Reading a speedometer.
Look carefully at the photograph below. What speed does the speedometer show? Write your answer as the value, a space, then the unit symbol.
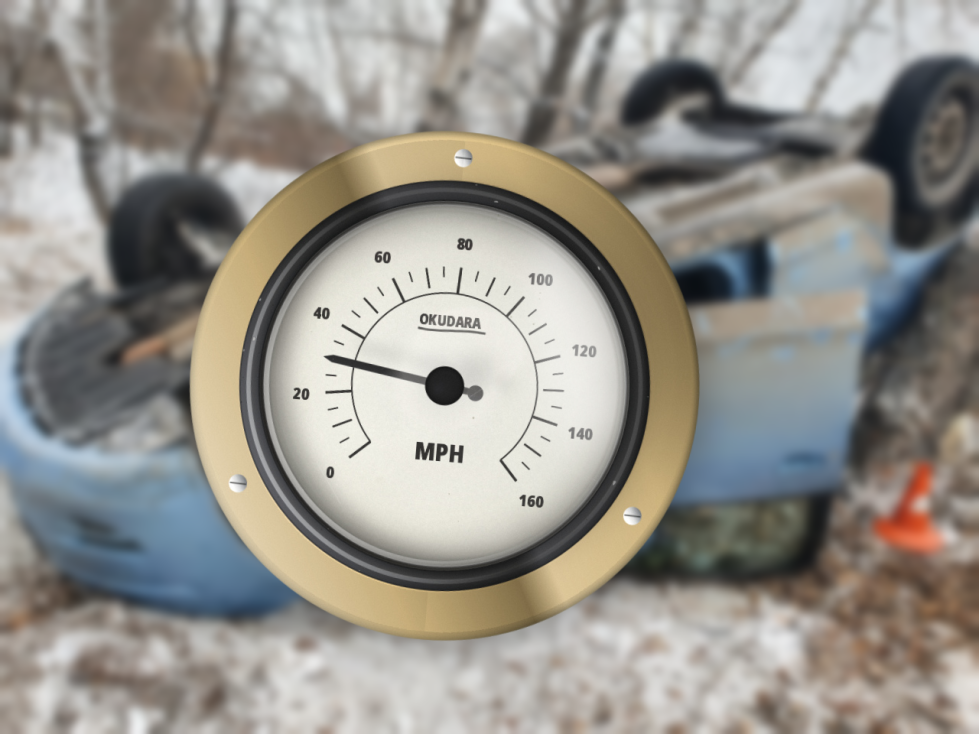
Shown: 30 mph
